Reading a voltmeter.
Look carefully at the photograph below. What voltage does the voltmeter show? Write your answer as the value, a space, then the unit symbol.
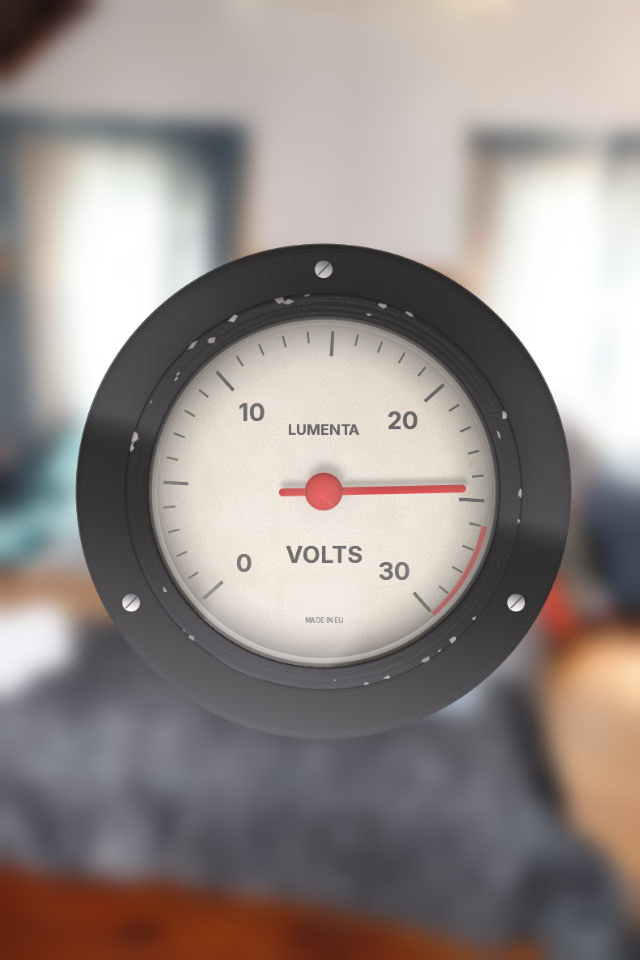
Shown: 24.5 V
